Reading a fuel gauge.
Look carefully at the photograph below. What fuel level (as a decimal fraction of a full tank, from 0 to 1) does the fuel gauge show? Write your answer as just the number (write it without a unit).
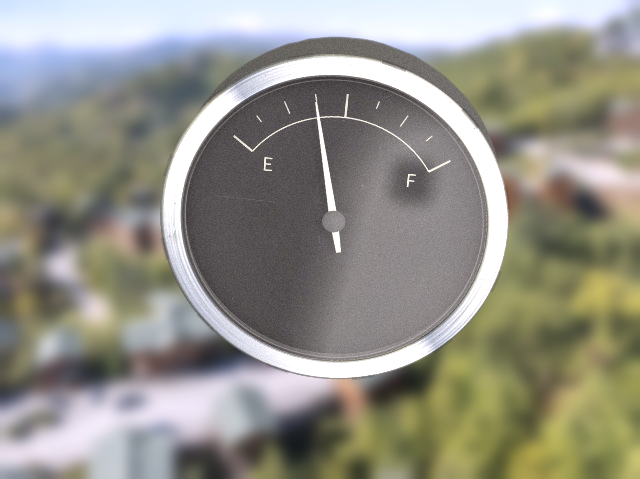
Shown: 0.375
